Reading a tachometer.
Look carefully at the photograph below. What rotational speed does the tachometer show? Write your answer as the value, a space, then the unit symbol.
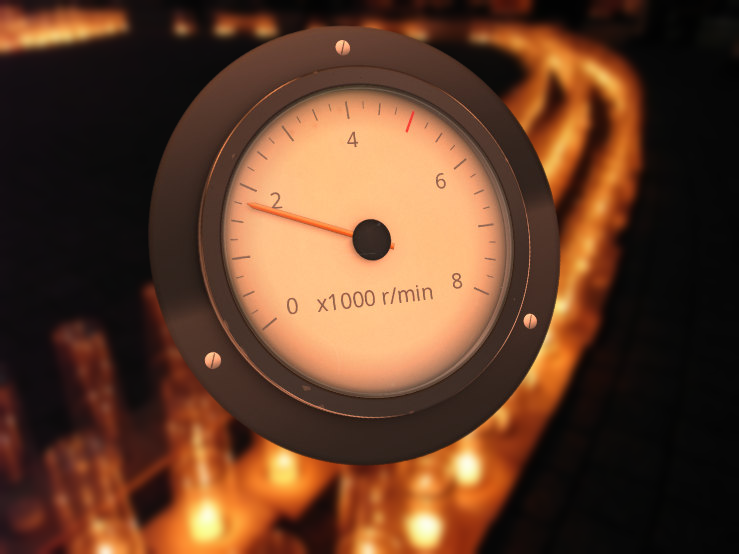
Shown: 1750 rpm
